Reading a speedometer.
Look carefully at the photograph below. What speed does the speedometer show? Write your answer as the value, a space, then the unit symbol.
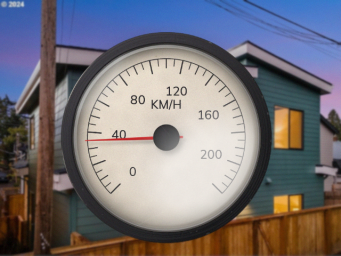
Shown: 35 km/h
